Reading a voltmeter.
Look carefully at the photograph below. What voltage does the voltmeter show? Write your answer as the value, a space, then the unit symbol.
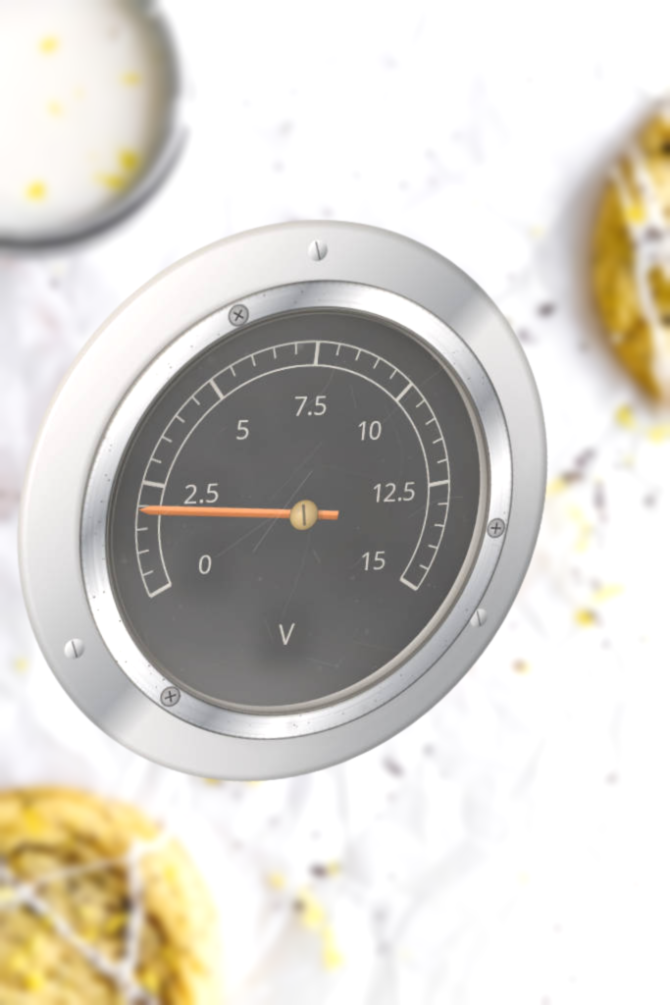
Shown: 2 V
